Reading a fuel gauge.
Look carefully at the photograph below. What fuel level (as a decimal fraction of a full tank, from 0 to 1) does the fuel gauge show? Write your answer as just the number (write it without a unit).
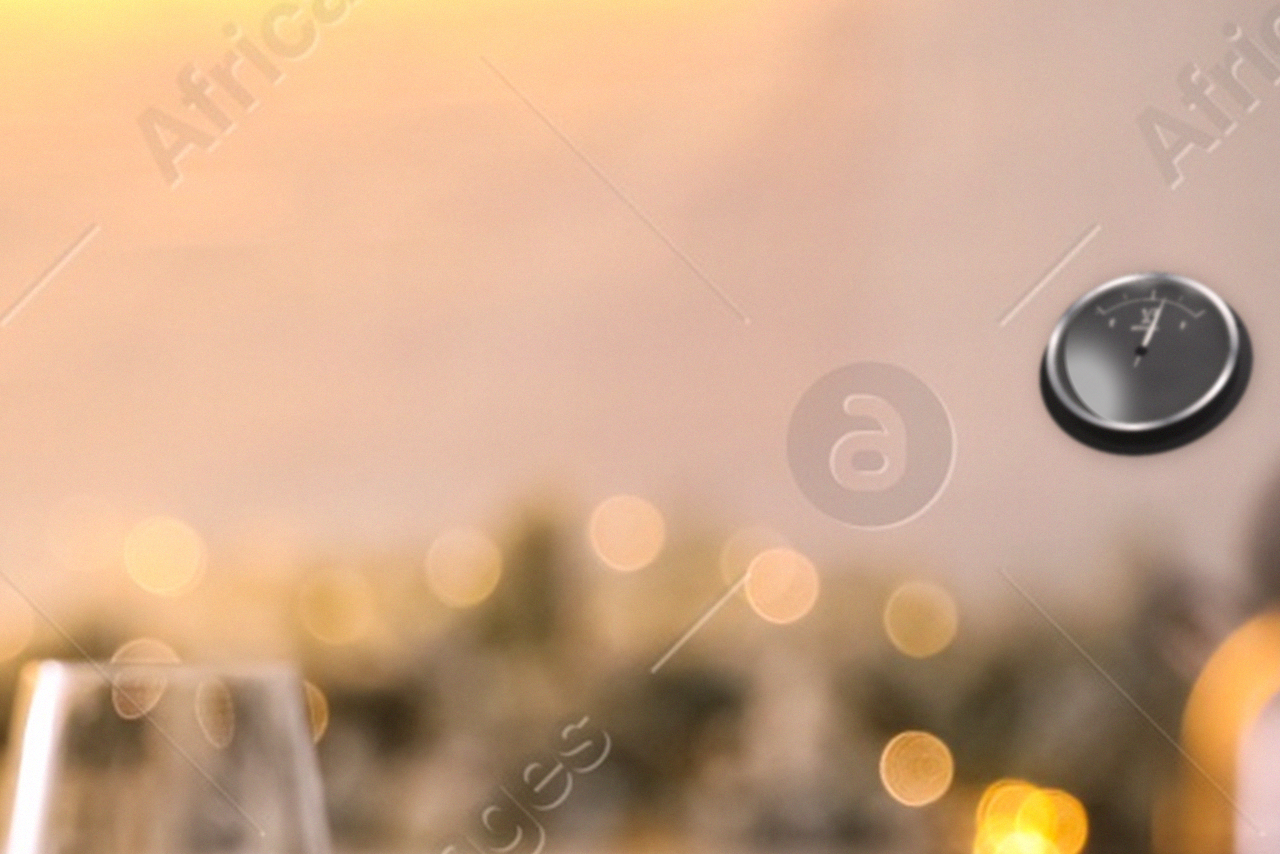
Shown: 0.625
